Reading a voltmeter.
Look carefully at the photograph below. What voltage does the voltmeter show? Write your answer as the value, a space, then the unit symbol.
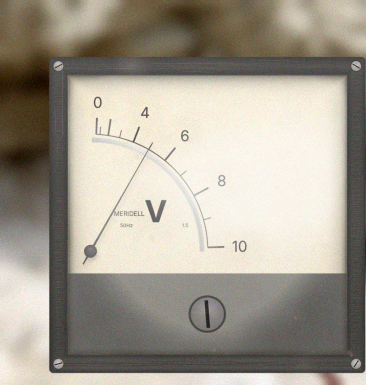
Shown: 5 V
